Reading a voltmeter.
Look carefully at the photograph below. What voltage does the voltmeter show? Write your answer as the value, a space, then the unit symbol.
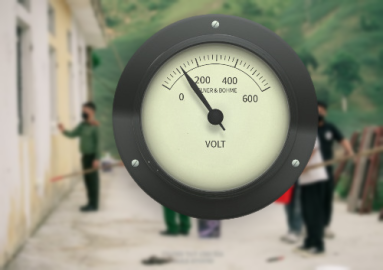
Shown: 120 V
